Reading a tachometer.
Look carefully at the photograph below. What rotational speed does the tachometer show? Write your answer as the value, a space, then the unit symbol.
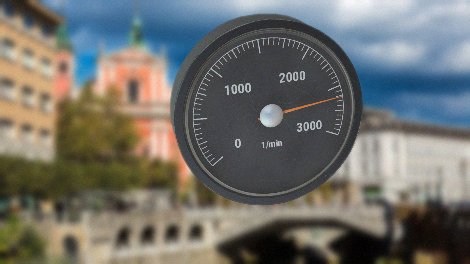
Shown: 2600 rpm
